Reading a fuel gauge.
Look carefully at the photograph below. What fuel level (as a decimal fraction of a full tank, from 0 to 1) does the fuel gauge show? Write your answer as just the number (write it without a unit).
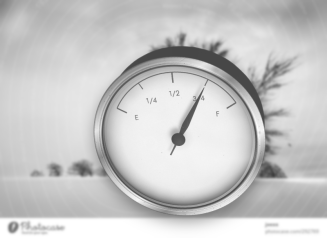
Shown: 0.75
